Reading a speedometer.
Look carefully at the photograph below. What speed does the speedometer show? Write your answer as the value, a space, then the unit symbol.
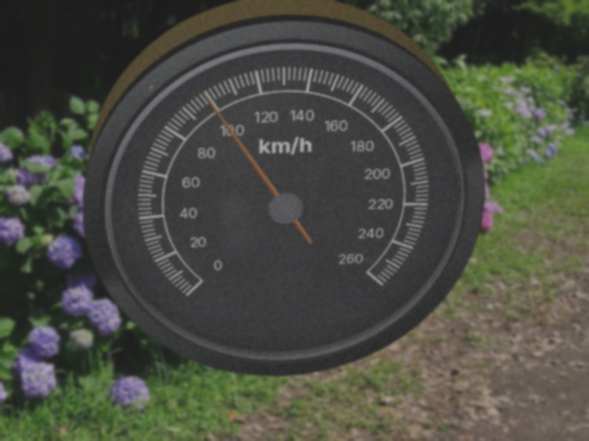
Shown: 100 km/h
